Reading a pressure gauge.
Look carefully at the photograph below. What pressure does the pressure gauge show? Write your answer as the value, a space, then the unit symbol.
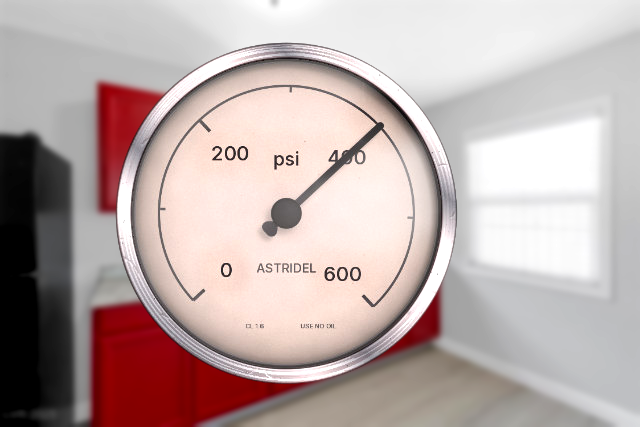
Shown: 400 psi
